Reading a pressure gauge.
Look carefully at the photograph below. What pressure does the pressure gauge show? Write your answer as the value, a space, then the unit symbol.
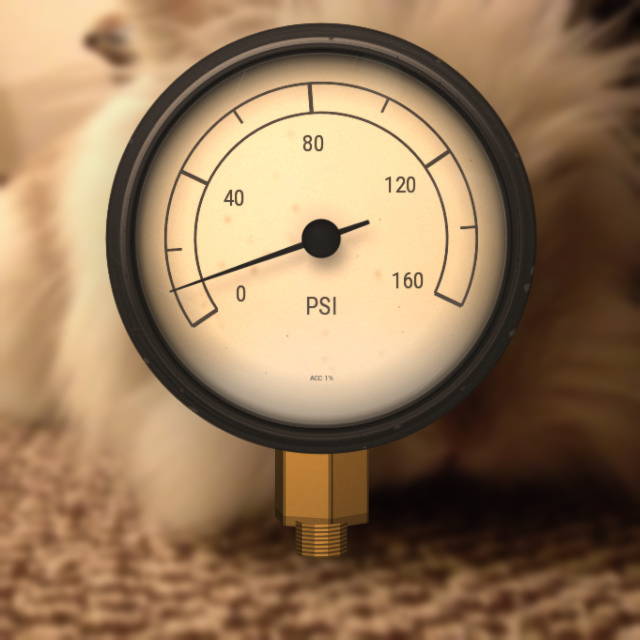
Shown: 10 psi
